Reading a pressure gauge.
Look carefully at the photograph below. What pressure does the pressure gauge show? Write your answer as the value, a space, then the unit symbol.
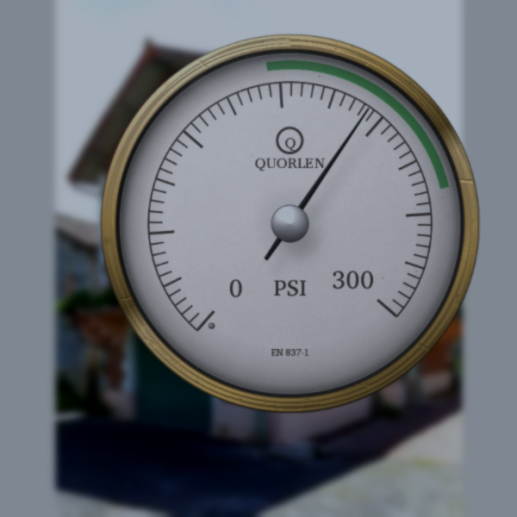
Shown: 192.5 psi
